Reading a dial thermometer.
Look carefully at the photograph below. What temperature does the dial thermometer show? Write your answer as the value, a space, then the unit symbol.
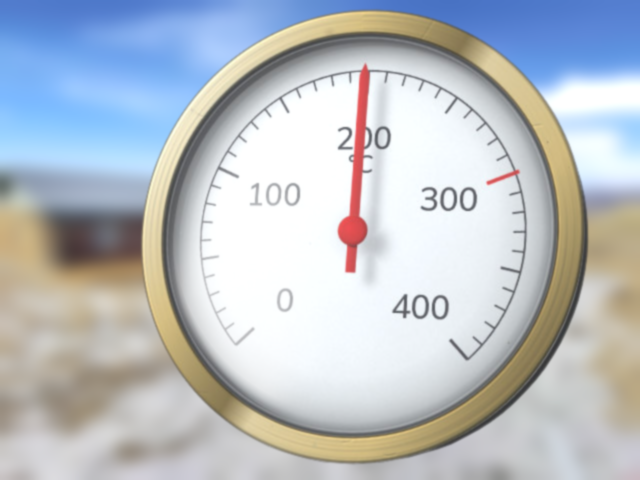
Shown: 200 °C
